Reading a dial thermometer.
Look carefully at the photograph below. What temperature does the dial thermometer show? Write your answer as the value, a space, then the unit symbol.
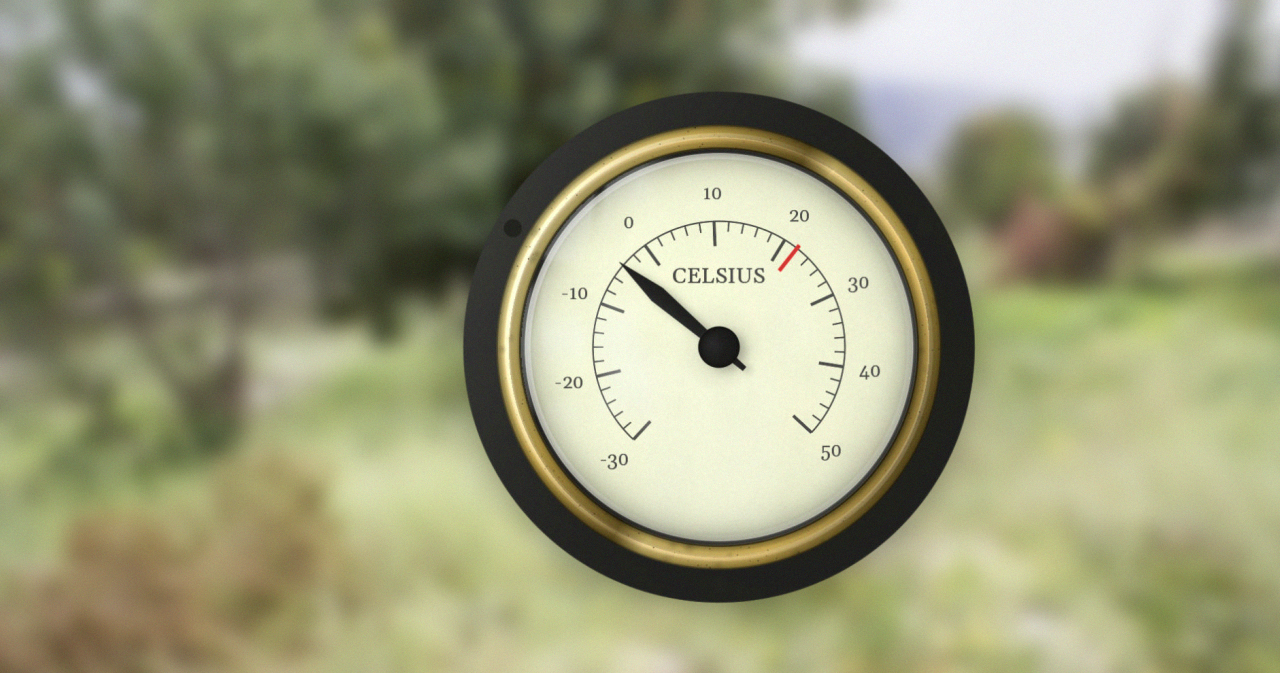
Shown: -4 °C
